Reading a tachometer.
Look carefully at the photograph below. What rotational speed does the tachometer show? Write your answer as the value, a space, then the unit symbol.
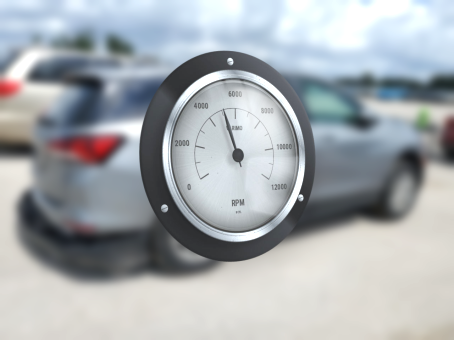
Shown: 5000 rpm
